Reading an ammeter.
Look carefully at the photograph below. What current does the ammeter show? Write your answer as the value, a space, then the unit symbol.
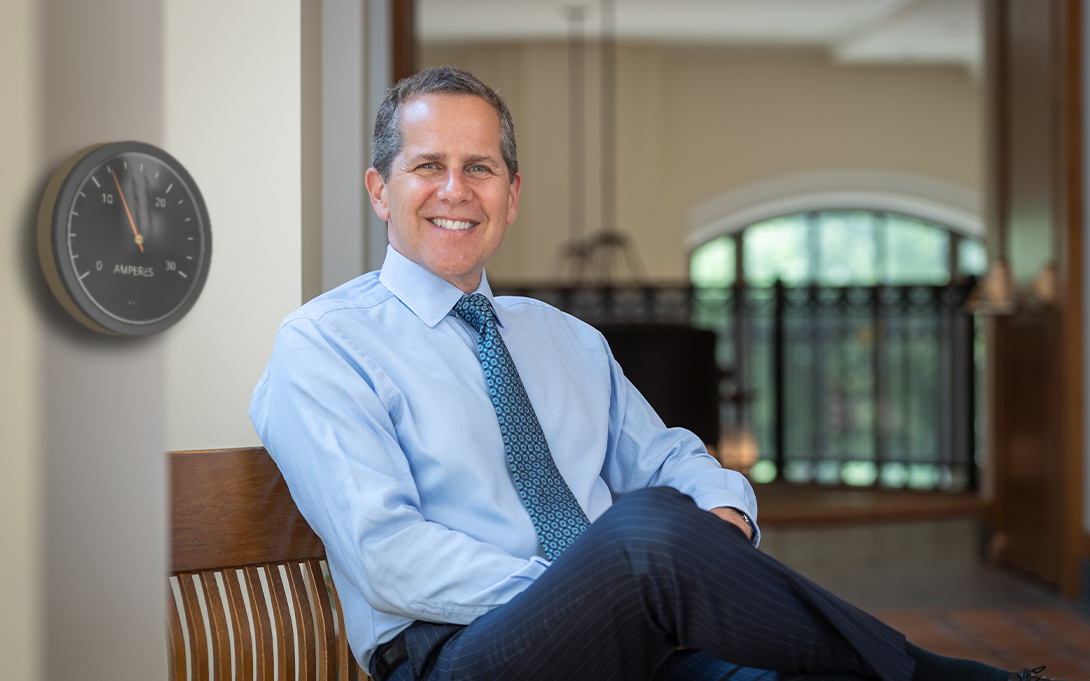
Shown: 12 A
